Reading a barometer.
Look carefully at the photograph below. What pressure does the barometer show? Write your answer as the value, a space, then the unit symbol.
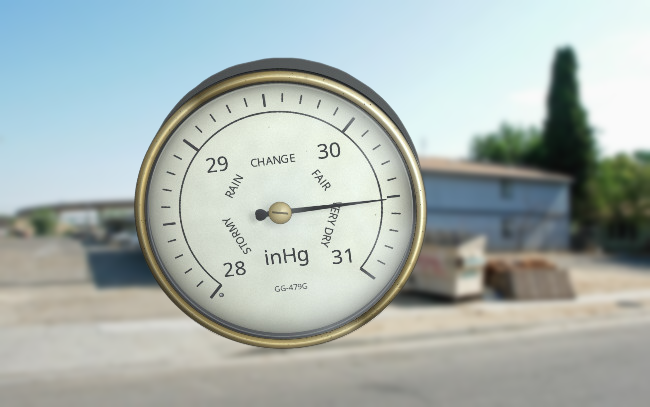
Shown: 30.5 inHg
